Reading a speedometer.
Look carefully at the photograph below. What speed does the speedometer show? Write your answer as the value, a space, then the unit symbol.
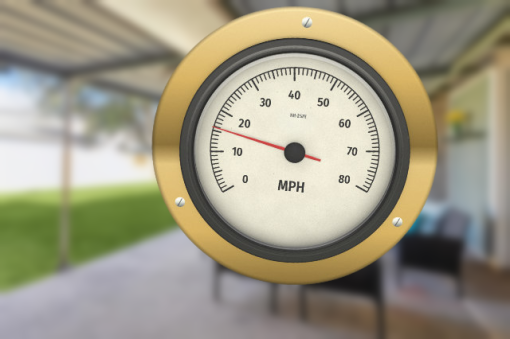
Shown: 16 mph
